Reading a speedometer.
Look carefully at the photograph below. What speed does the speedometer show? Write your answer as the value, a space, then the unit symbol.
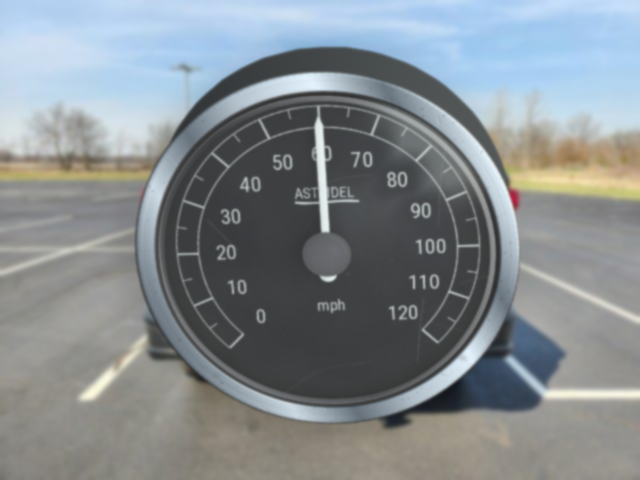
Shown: 60 mph
